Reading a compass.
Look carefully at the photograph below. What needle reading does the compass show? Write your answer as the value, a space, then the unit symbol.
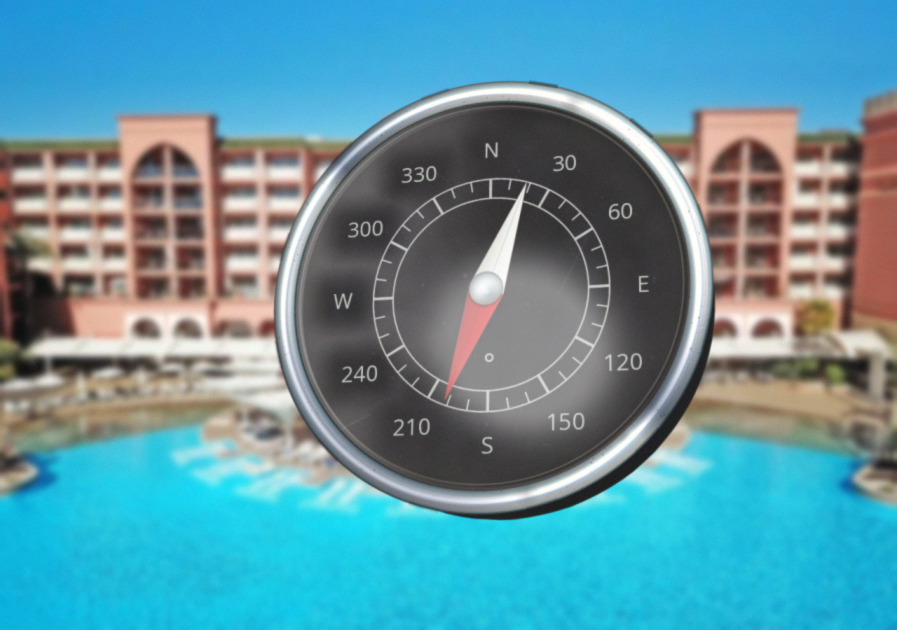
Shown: 200 °
